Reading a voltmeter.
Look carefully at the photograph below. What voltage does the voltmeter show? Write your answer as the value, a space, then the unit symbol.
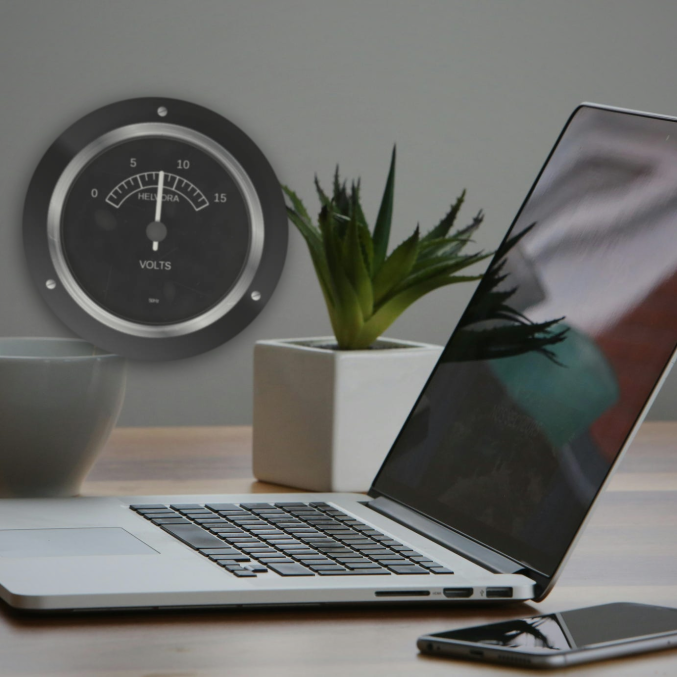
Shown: 8 V
